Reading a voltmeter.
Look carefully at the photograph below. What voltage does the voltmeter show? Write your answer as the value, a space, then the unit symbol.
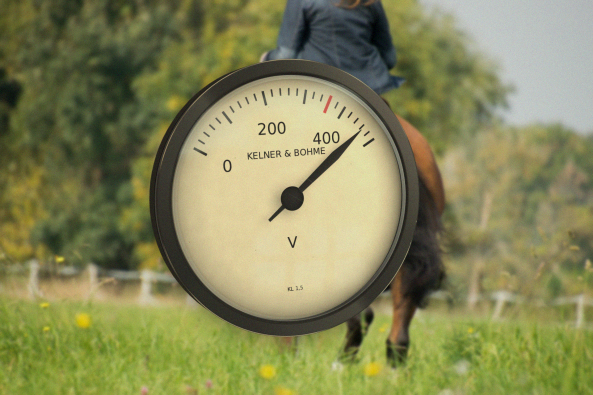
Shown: 460 V
